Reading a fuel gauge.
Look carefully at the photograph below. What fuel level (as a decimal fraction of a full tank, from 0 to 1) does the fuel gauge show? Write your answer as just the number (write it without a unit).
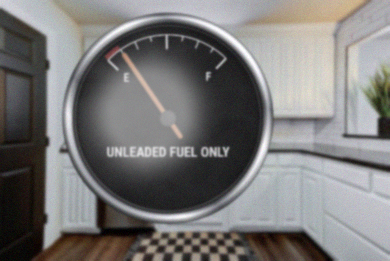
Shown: 0.125
